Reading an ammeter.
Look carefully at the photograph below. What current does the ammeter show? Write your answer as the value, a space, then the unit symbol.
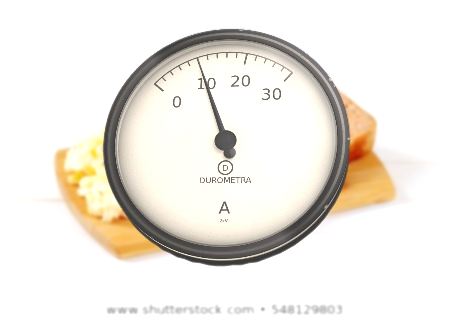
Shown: 10 A
